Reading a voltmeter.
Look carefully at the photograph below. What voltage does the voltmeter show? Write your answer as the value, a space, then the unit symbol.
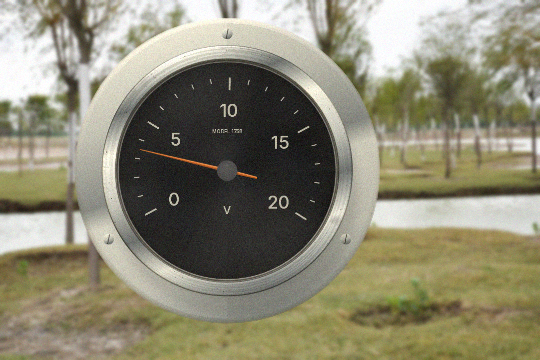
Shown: 3.5 V
